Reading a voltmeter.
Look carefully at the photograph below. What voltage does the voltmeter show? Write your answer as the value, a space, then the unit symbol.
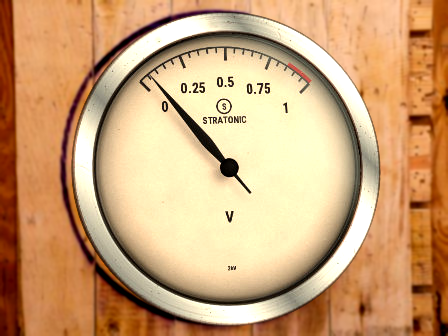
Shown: 0.05 V
